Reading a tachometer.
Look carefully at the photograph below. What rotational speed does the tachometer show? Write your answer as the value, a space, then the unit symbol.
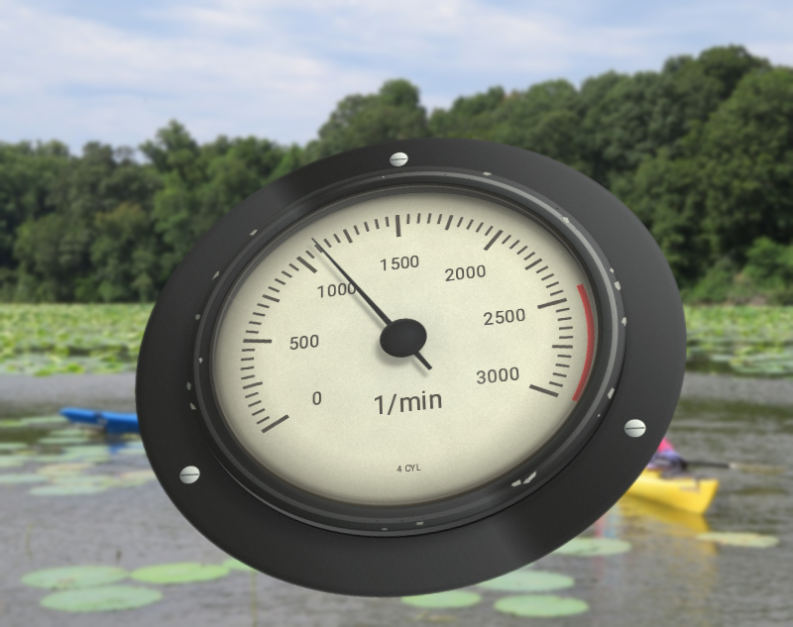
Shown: 1100 rpm
